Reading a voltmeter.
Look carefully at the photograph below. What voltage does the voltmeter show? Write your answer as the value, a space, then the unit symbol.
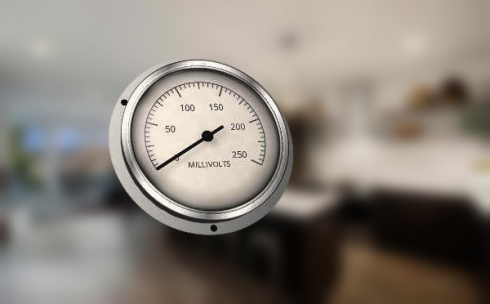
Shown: 0 mV
